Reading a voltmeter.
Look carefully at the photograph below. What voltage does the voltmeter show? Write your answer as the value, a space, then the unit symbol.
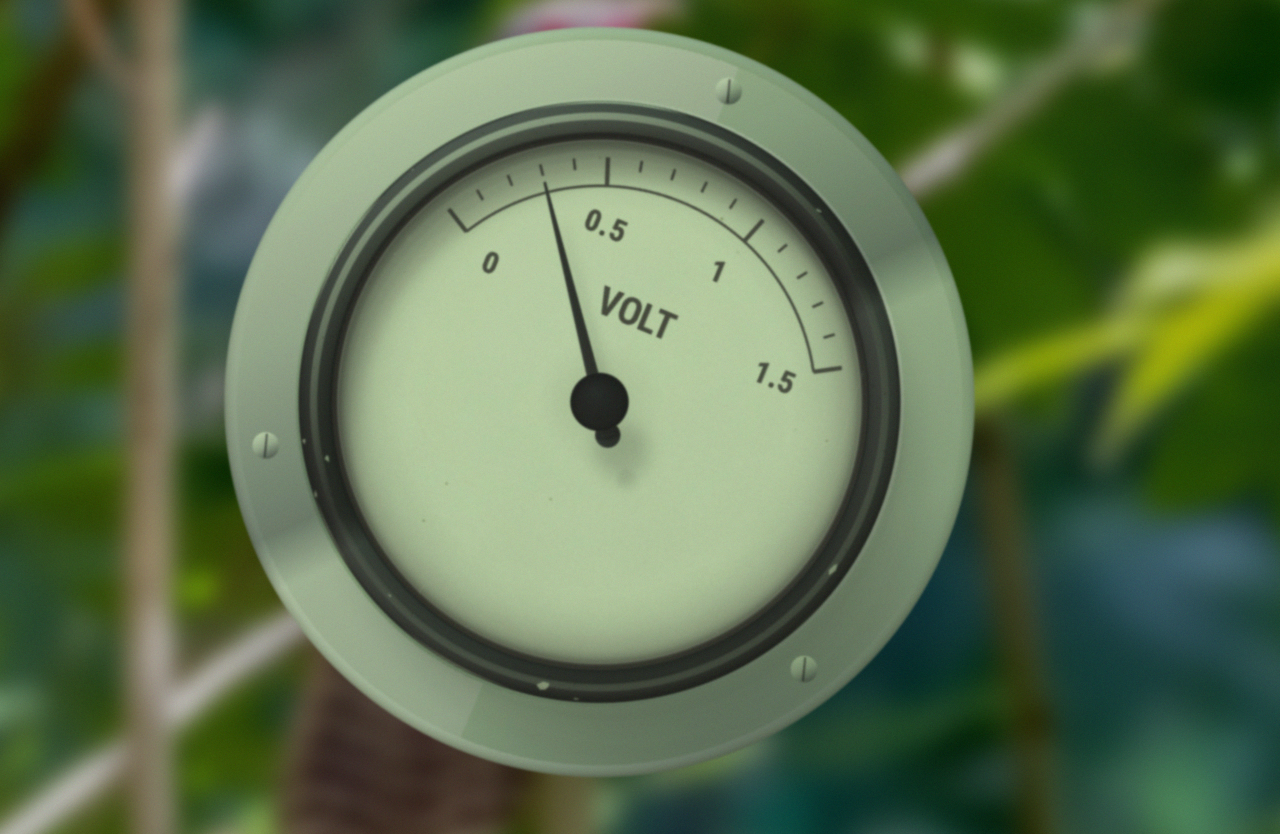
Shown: 0.3 V
